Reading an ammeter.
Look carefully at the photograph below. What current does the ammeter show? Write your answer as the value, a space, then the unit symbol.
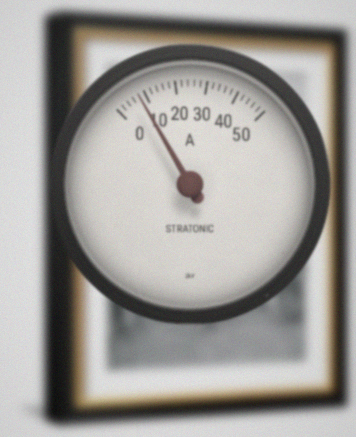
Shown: 8 A
